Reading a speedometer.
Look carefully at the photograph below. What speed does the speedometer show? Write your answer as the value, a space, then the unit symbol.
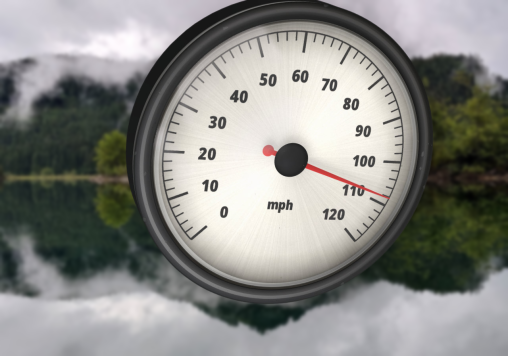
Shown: 108 mph
